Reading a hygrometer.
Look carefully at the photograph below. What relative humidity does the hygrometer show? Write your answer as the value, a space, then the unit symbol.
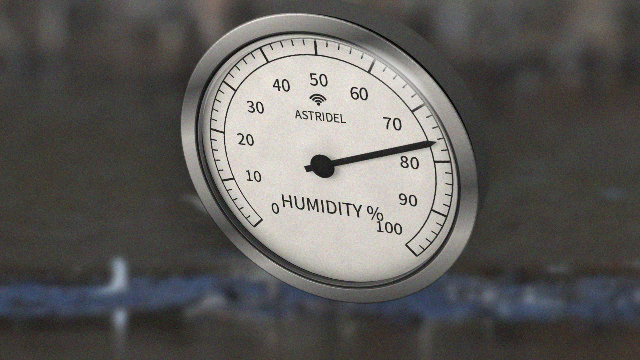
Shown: 76 %
